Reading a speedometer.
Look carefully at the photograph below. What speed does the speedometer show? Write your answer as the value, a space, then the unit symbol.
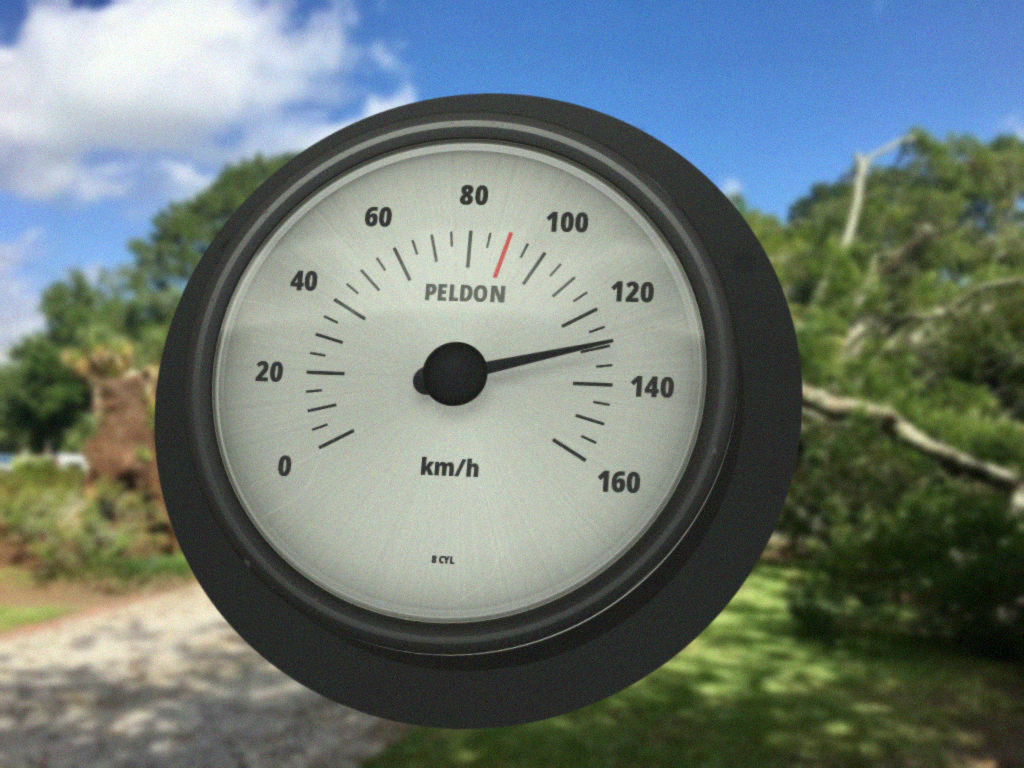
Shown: 130 km/h
